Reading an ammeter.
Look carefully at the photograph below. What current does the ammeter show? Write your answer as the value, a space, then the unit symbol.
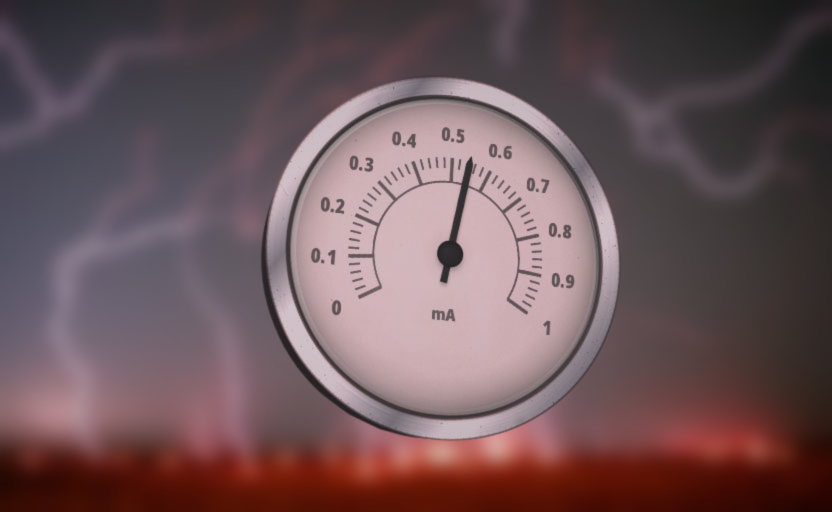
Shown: 0.54 mA
